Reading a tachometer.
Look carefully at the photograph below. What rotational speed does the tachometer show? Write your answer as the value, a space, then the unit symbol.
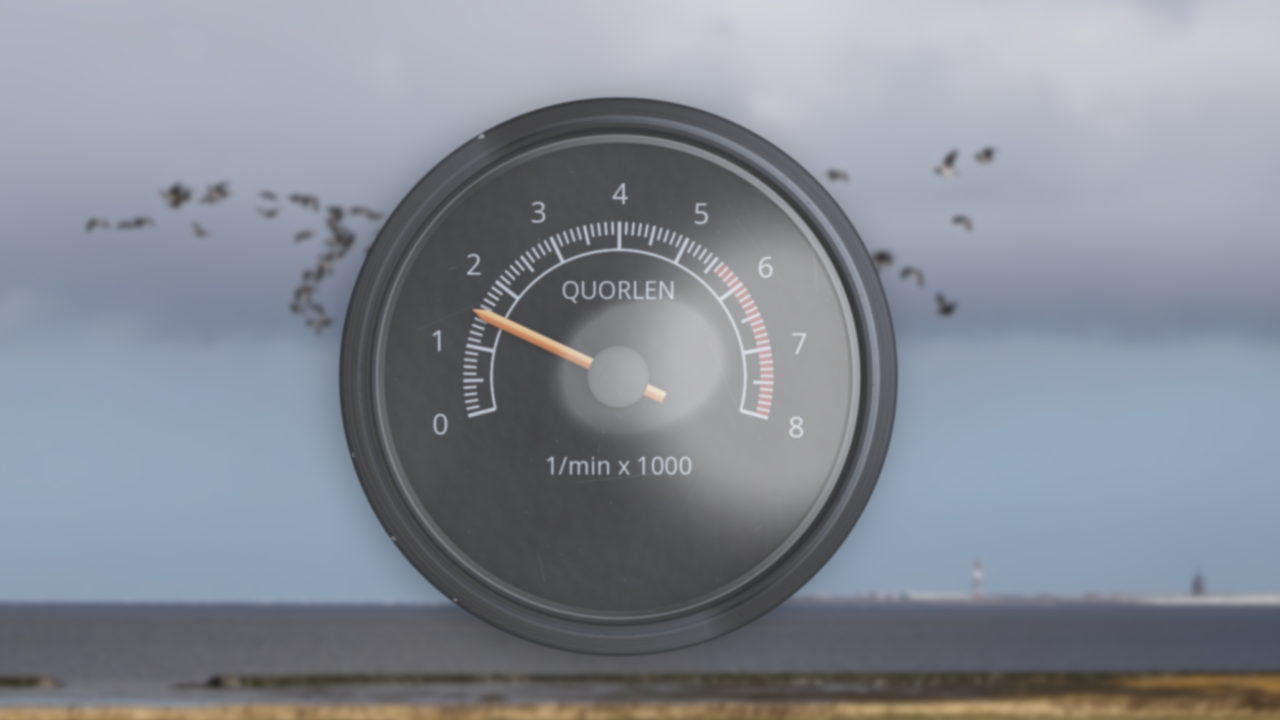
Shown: 1500 rpm
